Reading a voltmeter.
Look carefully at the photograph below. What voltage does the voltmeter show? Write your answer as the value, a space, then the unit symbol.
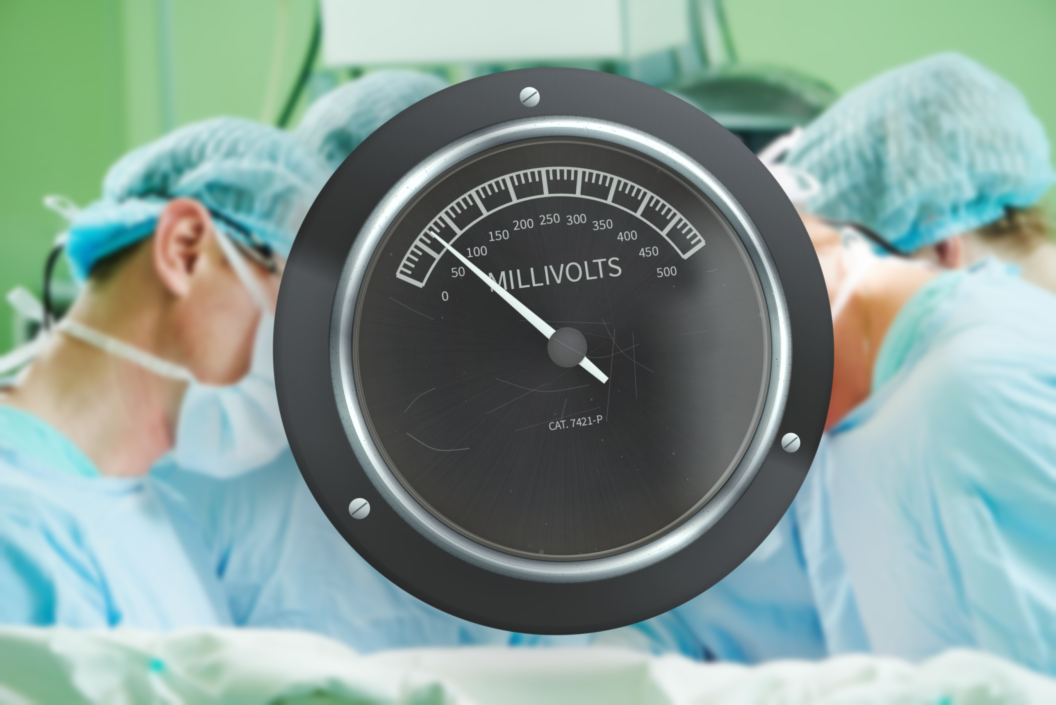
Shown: 70 mV
